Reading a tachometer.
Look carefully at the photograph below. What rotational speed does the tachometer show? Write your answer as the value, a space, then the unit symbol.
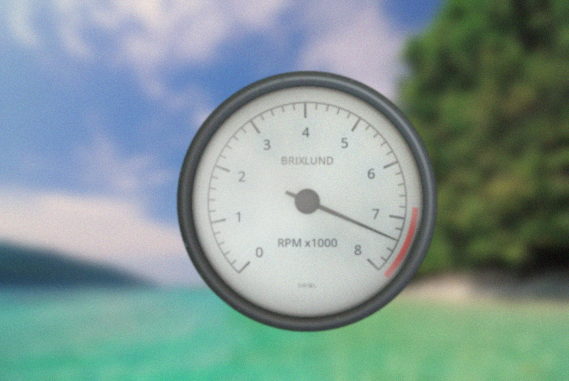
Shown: 7400 rpm
